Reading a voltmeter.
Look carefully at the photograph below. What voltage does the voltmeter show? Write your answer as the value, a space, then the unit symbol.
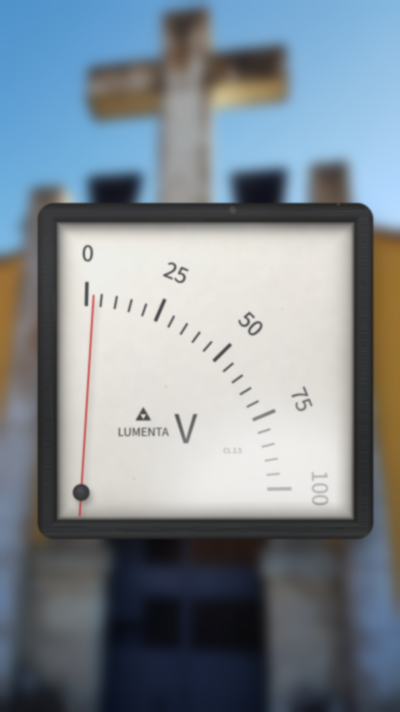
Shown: 2.5 V
